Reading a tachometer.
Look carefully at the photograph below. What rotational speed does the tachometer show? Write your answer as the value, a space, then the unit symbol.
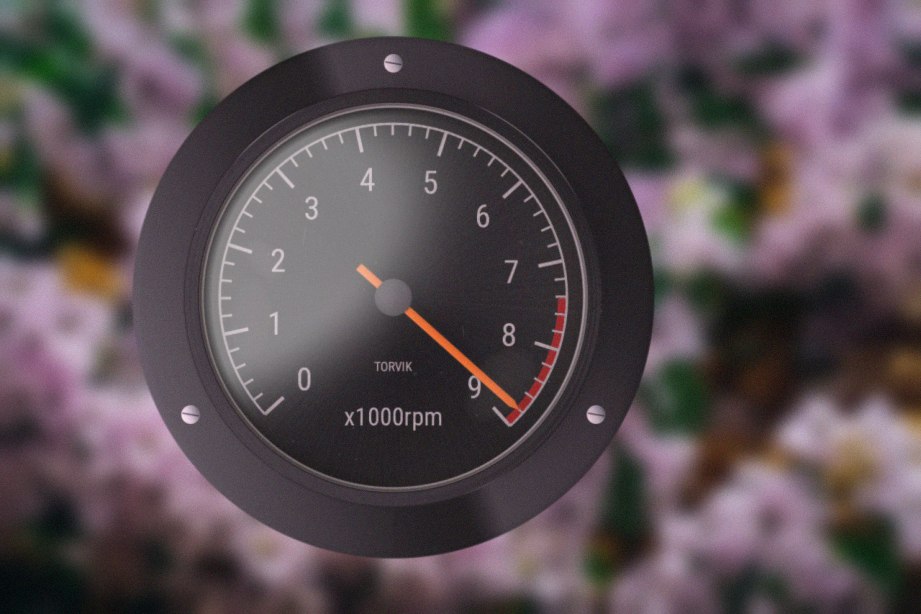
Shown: 8800 rpm
